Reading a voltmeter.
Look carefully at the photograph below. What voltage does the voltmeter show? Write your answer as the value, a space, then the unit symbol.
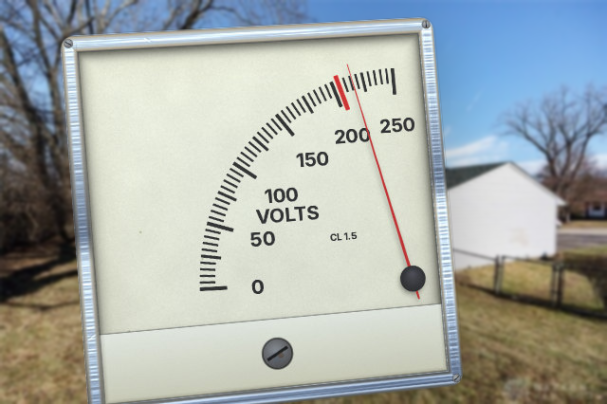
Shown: 215 V
